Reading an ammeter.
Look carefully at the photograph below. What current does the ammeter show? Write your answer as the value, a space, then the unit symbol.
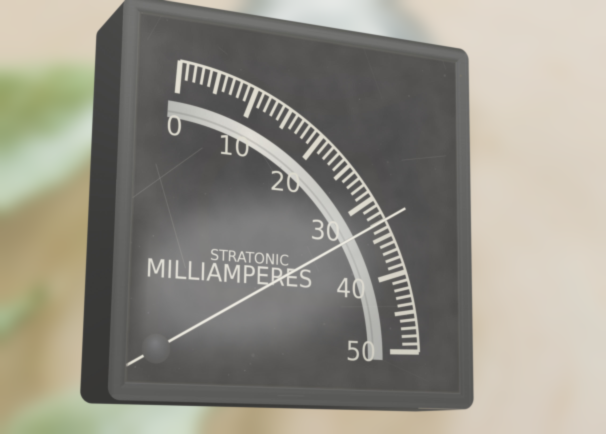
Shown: 33 mA
